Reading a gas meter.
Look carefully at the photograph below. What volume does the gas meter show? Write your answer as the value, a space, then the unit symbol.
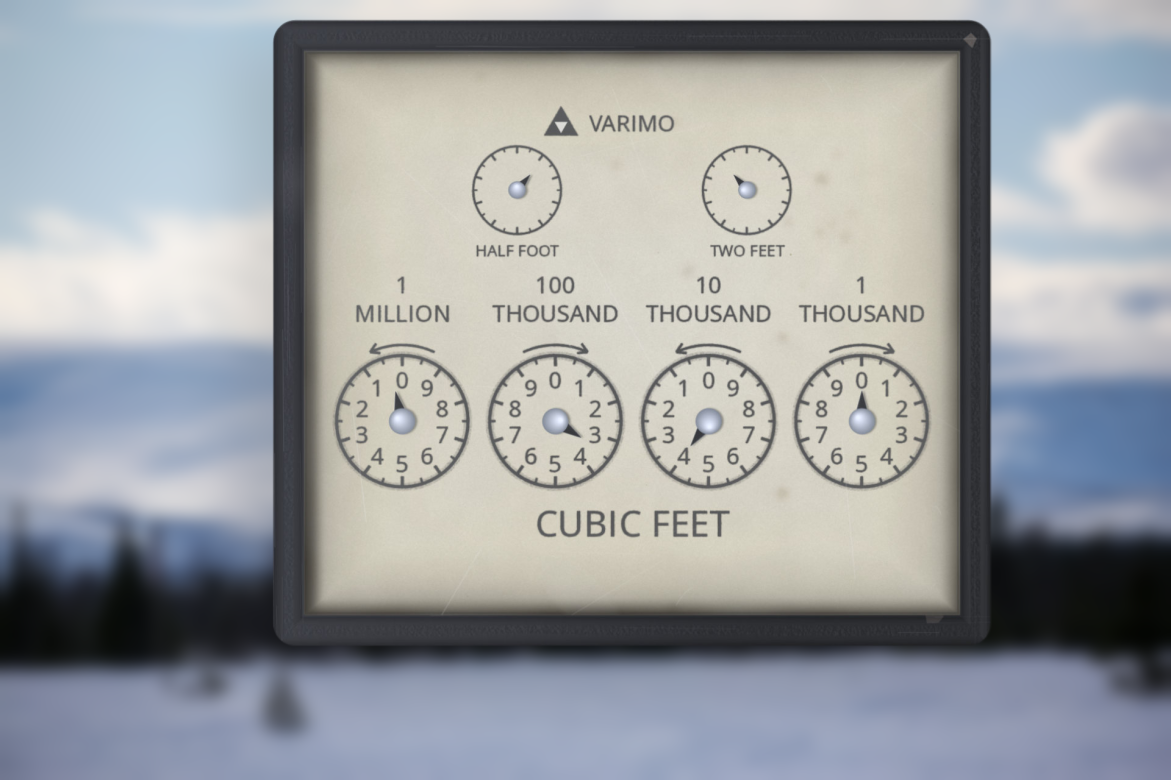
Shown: 34000 ft³
